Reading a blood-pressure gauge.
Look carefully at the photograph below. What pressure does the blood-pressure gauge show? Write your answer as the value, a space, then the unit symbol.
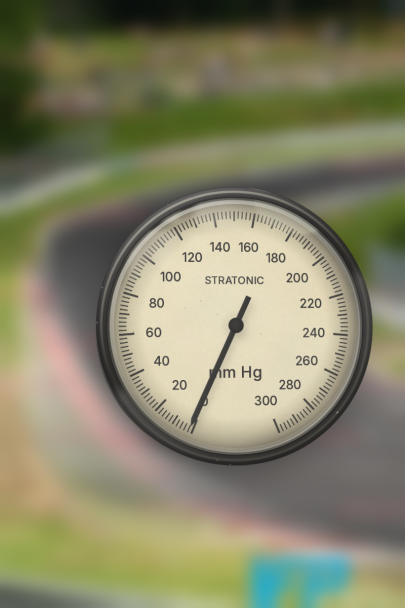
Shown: 2 mmHg
